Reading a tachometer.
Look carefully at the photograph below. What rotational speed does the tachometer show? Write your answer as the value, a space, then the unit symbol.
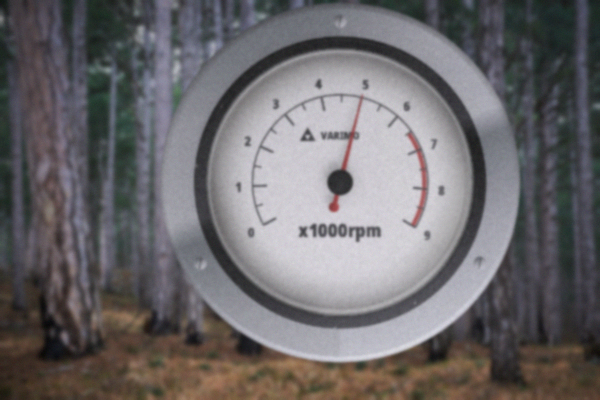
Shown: 5000 rpm
